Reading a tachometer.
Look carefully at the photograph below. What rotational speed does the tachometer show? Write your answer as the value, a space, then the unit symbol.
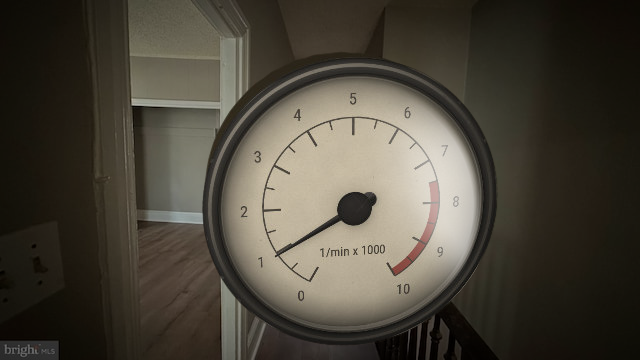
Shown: 1000 rpm
